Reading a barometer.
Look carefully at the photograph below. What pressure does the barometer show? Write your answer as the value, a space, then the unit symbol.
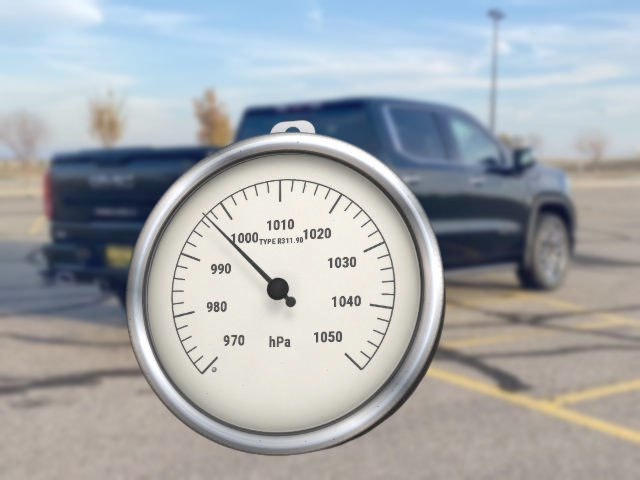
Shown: 997 hPa
